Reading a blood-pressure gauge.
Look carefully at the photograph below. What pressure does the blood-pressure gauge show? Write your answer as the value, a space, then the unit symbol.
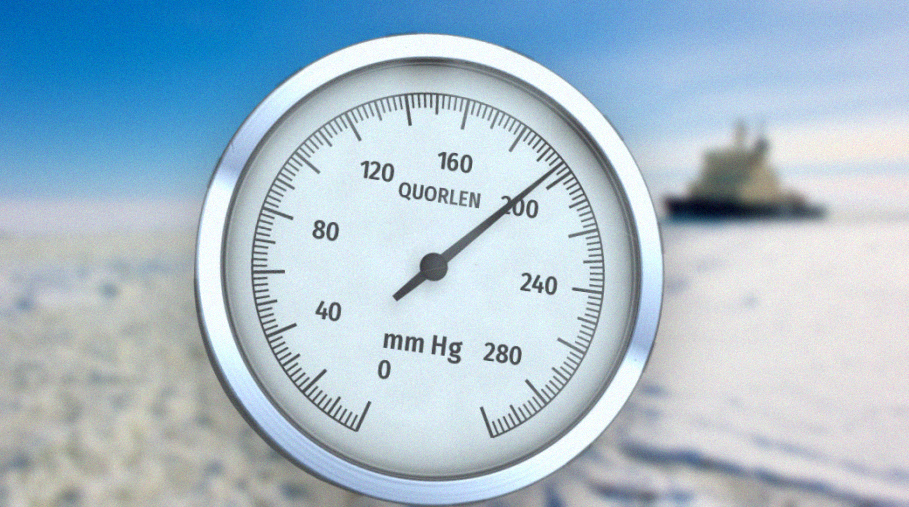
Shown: 196 mmHg
